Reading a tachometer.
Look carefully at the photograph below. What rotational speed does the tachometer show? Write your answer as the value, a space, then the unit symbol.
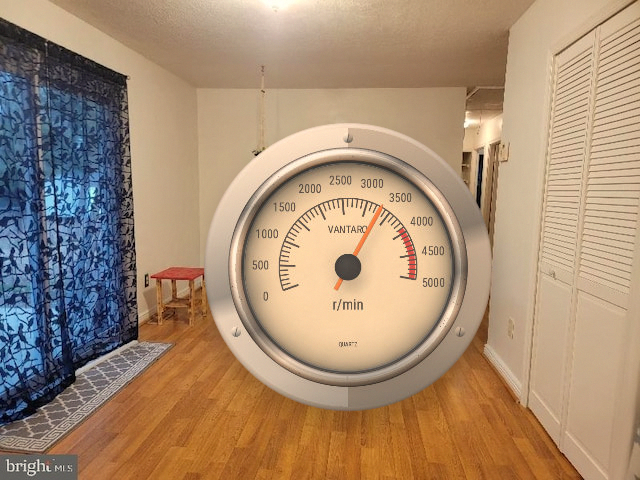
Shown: 3300 rpm
